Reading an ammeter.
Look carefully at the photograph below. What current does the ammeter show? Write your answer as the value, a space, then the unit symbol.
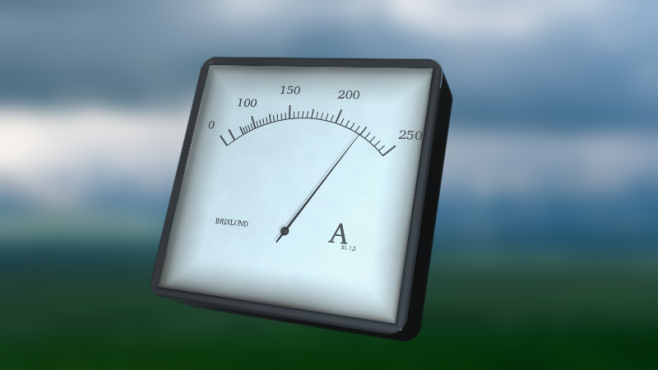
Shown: 225 A
